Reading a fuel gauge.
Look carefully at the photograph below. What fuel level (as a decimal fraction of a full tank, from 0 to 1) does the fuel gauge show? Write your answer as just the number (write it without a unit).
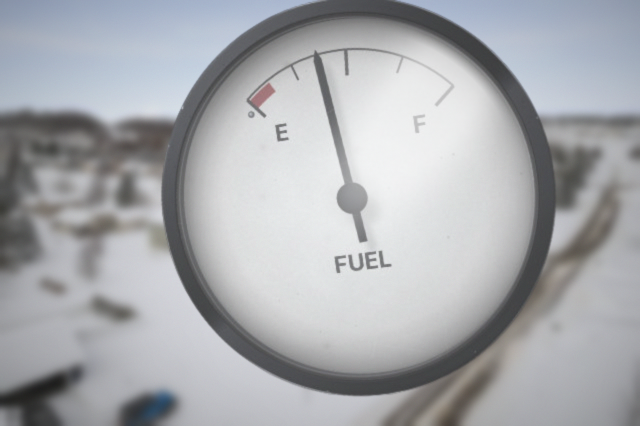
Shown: 0.375
